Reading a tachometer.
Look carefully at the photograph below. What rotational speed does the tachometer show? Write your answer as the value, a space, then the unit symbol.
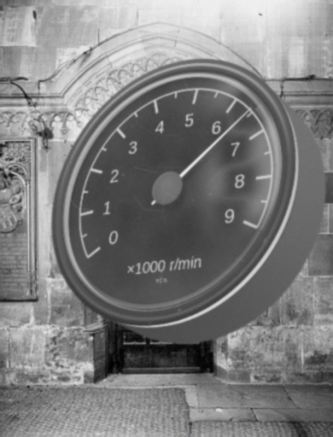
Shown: 6500 rpm
